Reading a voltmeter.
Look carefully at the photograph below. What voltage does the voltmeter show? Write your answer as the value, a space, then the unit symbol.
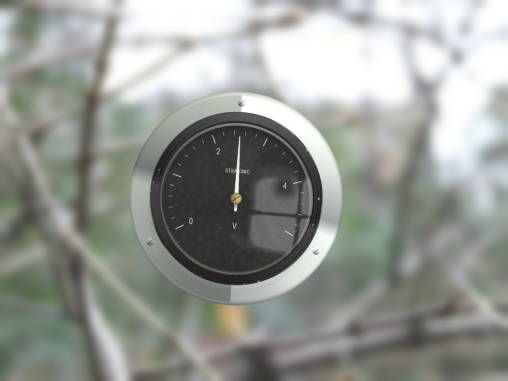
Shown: 2.5 V
